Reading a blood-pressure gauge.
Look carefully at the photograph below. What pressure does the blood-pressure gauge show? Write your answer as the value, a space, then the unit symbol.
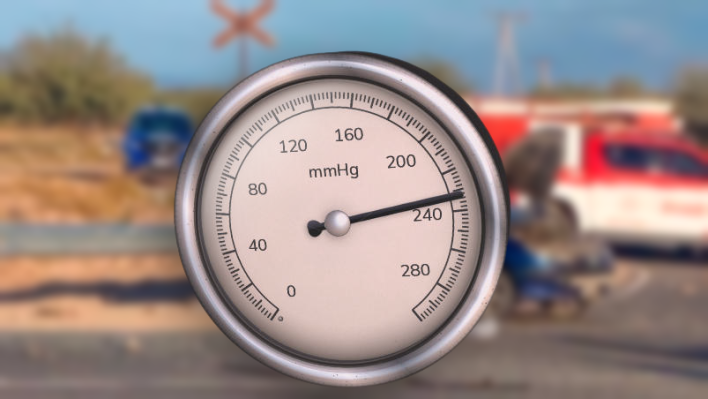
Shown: 232 mmHg
